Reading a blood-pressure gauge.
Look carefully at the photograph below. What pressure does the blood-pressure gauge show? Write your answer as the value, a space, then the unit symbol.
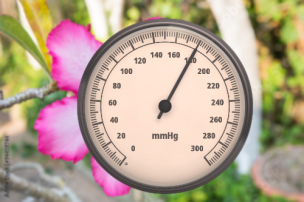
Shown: 180 mmHg
